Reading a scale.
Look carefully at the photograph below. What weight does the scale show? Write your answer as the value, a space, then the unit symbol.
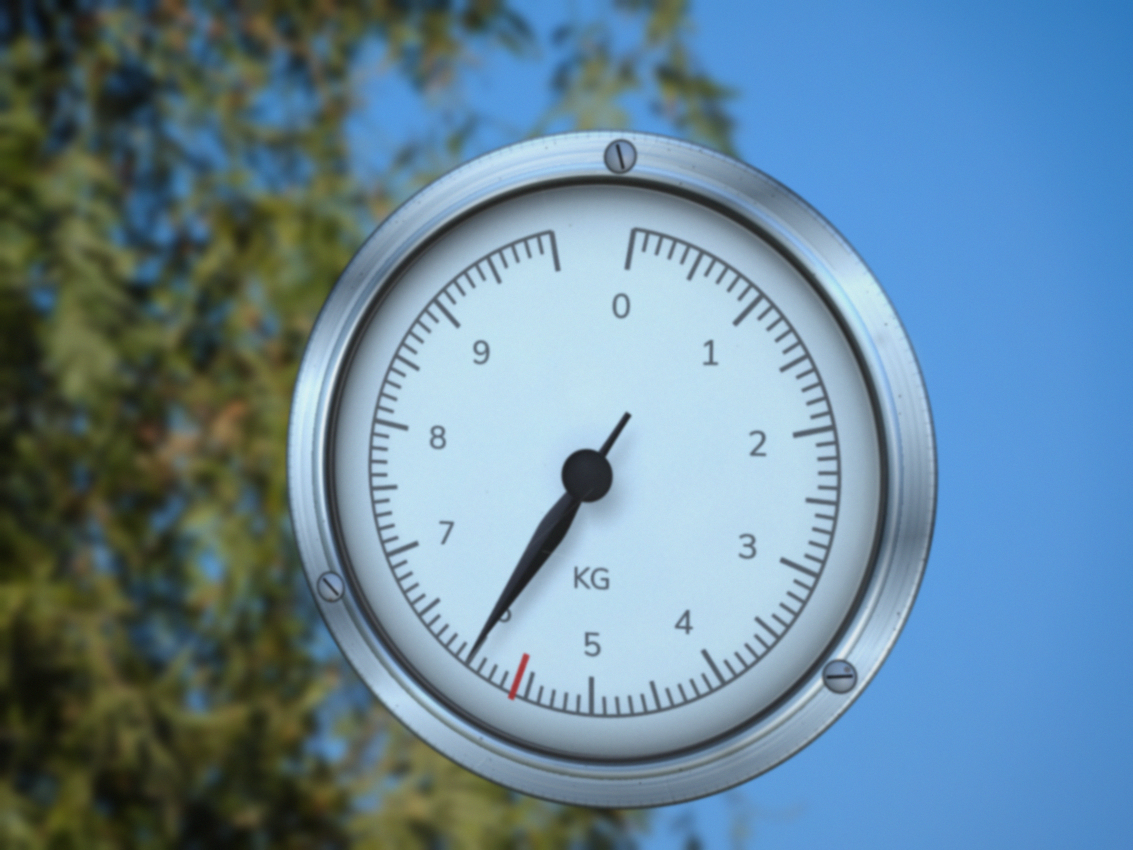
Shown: 6 kg
